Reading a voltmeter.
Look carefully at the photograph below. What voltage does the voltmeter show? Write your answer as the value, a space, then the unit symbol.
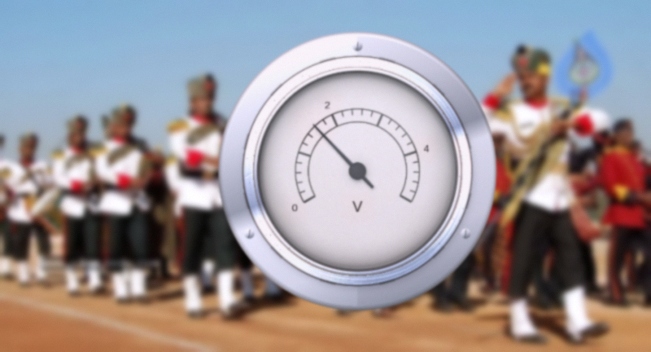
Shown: 1.6 V
